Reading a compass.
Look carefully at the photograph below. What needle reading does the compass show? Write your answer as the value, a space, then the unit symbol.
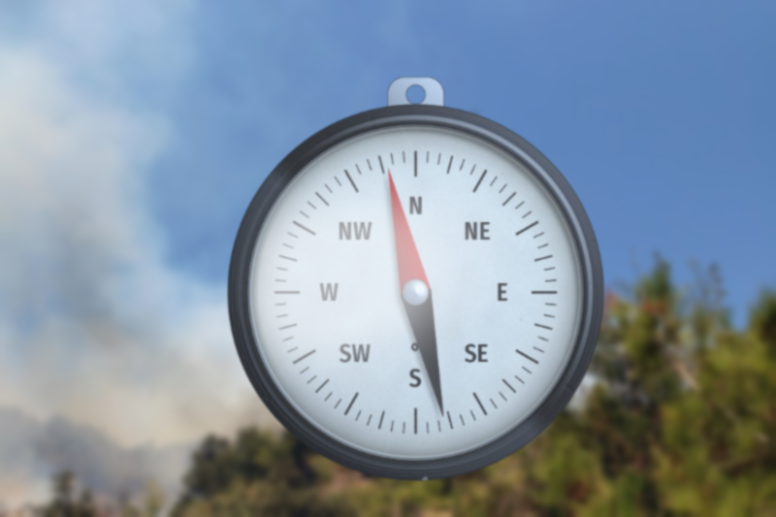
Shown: 347.5 °
